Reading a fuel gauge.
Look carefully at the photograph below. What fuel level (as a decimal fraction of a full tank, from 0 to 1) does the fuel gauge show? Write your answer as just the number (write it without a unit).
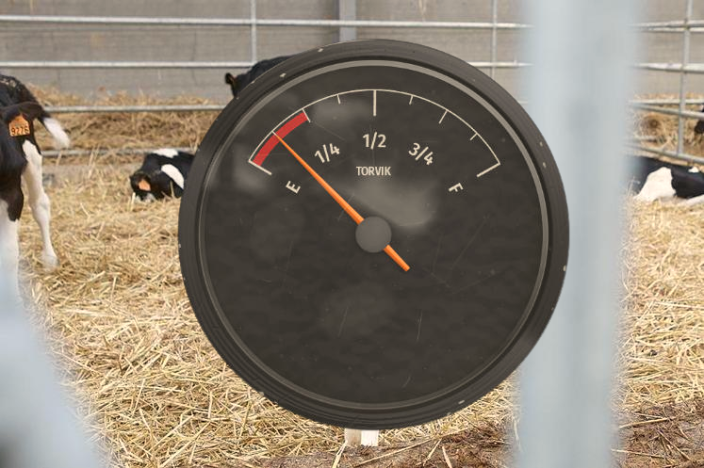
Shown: 0.125
